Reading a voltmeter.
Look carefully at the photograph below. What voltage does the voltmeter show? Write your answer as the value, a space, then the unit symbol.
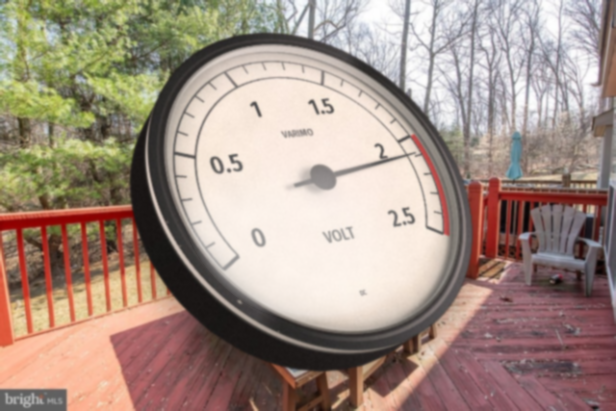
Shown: 2.1 V
